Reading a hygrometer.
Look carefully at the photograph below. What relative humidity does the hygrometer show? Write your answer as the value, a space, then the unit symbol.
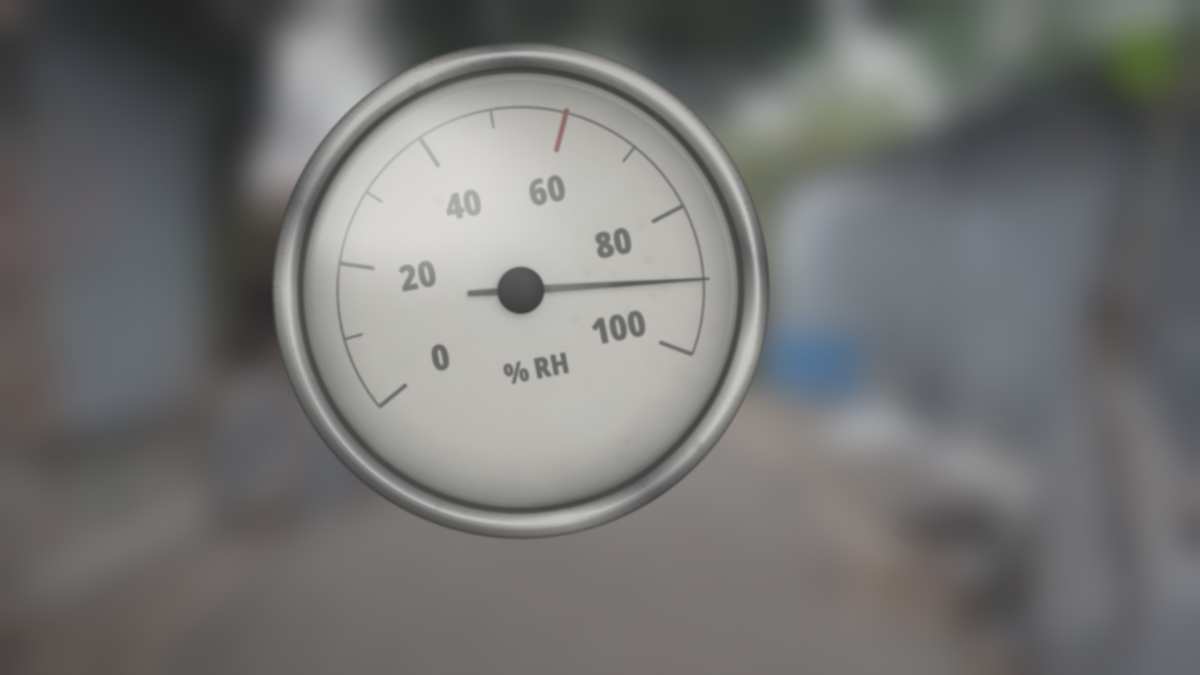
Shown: 90 %
